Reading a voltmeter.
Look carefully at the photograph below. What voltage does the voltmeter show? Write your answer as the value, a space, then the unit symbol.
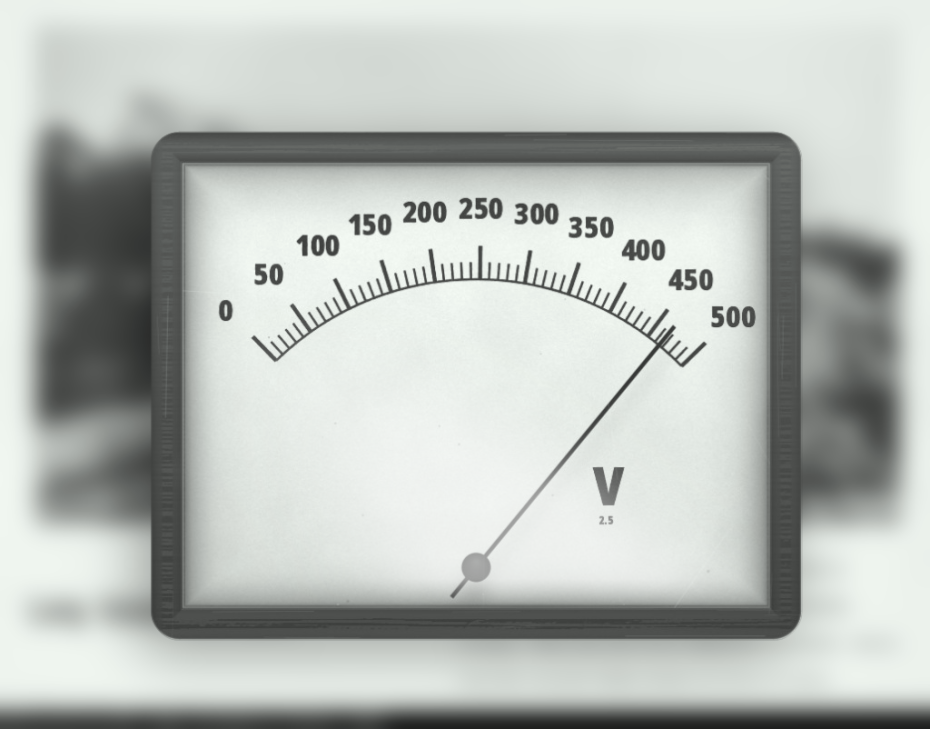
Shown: 465 V
